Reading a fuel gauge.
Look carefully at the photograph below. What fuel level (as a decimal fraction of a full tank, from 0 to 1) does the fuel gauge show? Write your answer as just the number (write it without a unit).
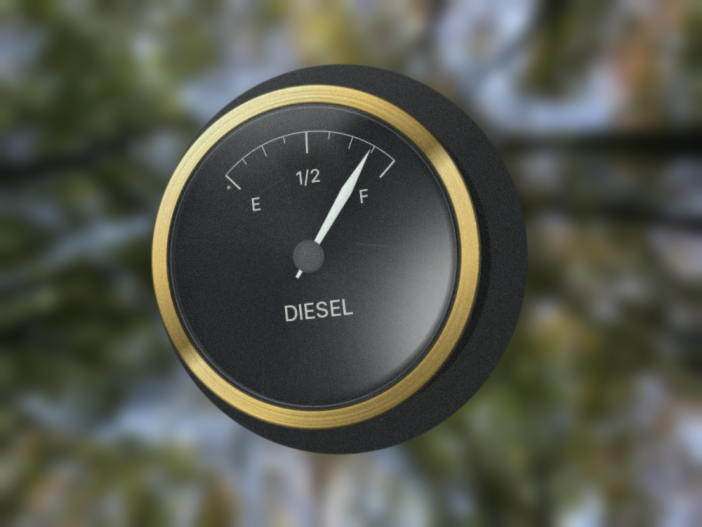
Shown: 0.875
